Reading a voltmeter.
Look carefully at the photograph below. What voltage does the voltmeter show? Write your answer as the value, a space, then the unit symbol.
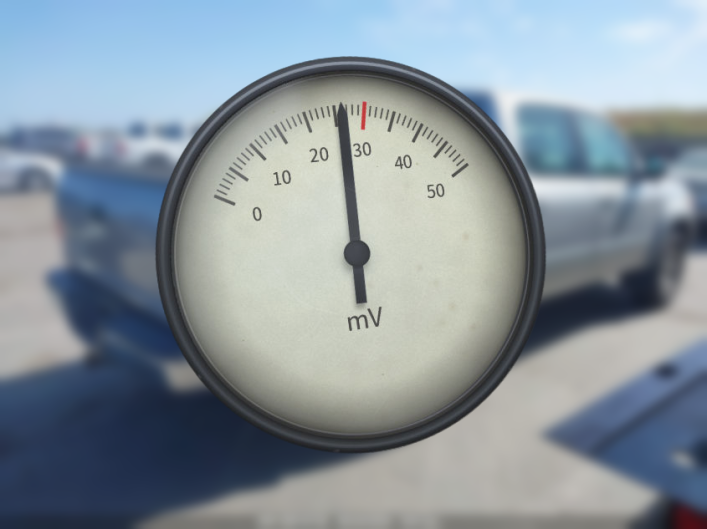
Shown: 26 mV
